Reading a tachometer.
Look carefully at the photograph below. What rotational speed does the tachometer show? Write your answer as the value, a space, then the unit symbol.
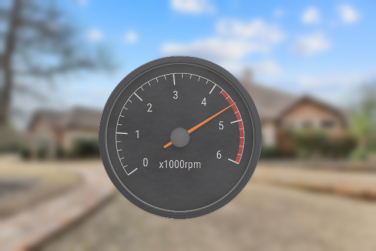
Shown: 4600 rpm
